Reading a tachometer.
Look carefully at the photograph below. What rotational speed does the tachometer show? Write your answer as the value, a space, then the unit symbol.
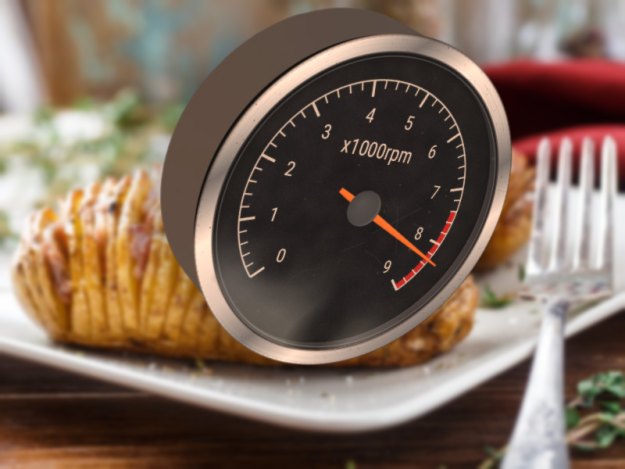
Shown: 8300 rpm
